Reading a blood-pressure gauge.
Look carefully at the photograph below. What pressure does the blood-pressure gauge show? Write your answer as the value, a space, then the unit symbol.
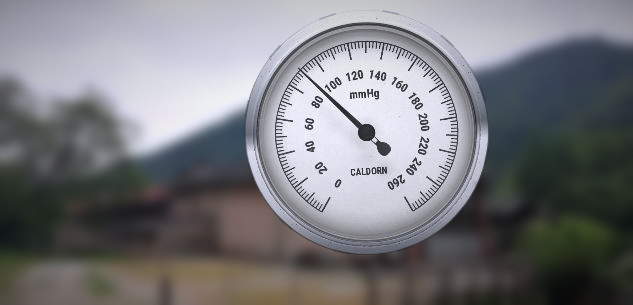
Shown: 90 mmHg
